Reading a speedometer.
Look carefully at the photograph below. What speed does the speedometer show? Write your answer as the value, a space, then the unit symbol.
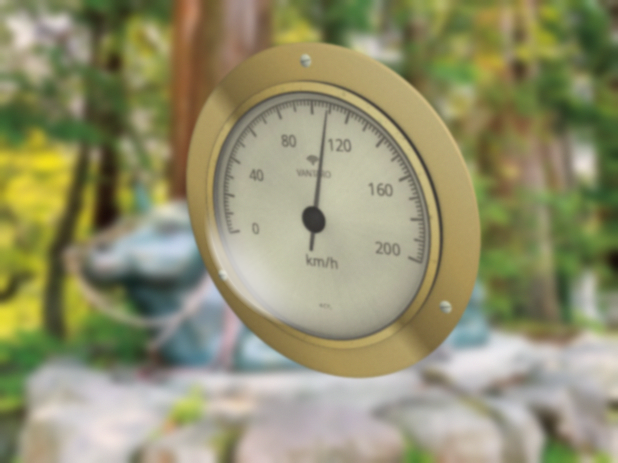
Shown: 110 km/h
